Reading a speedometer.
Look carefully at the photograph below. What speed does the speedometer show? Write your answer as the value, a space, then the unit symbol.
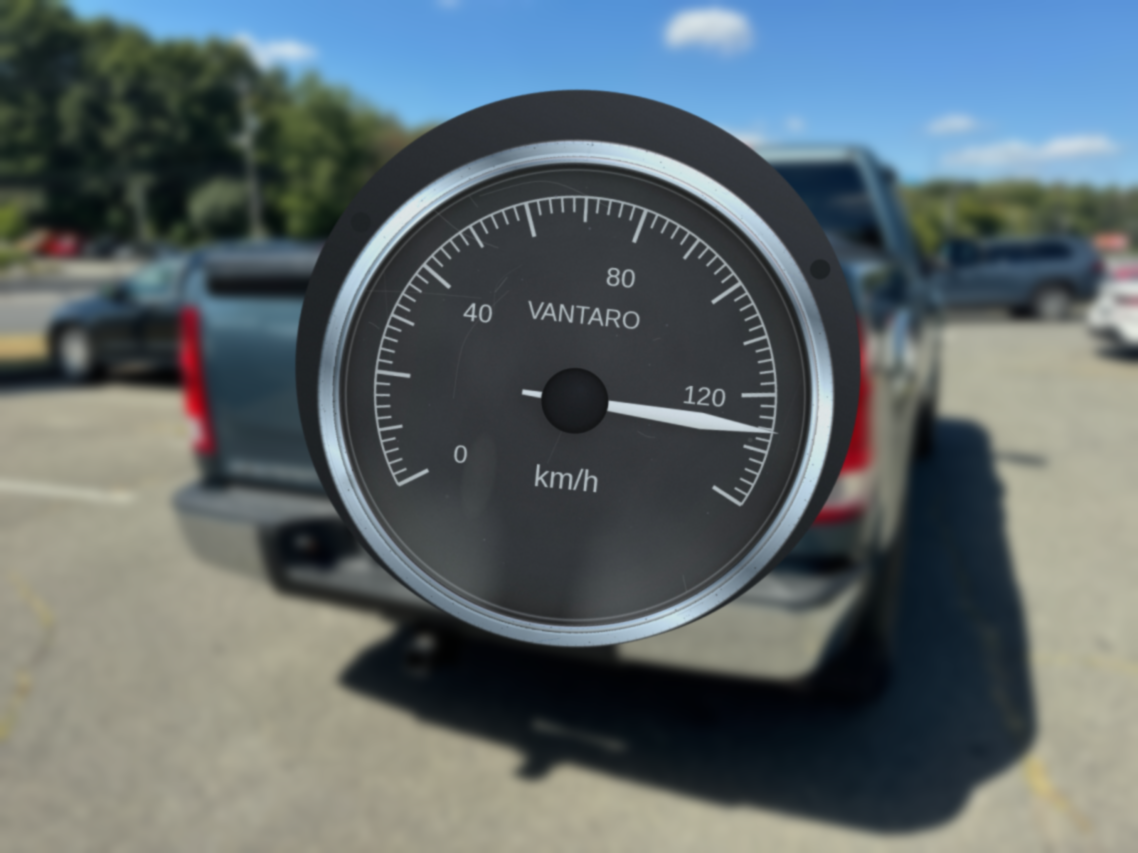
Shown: 126 km/h
